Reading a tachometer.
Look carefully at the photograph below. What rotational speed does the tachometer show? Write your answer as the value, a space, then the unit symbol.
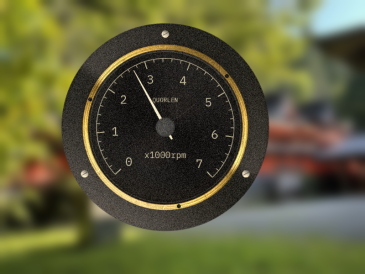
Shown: 2700 rpm
